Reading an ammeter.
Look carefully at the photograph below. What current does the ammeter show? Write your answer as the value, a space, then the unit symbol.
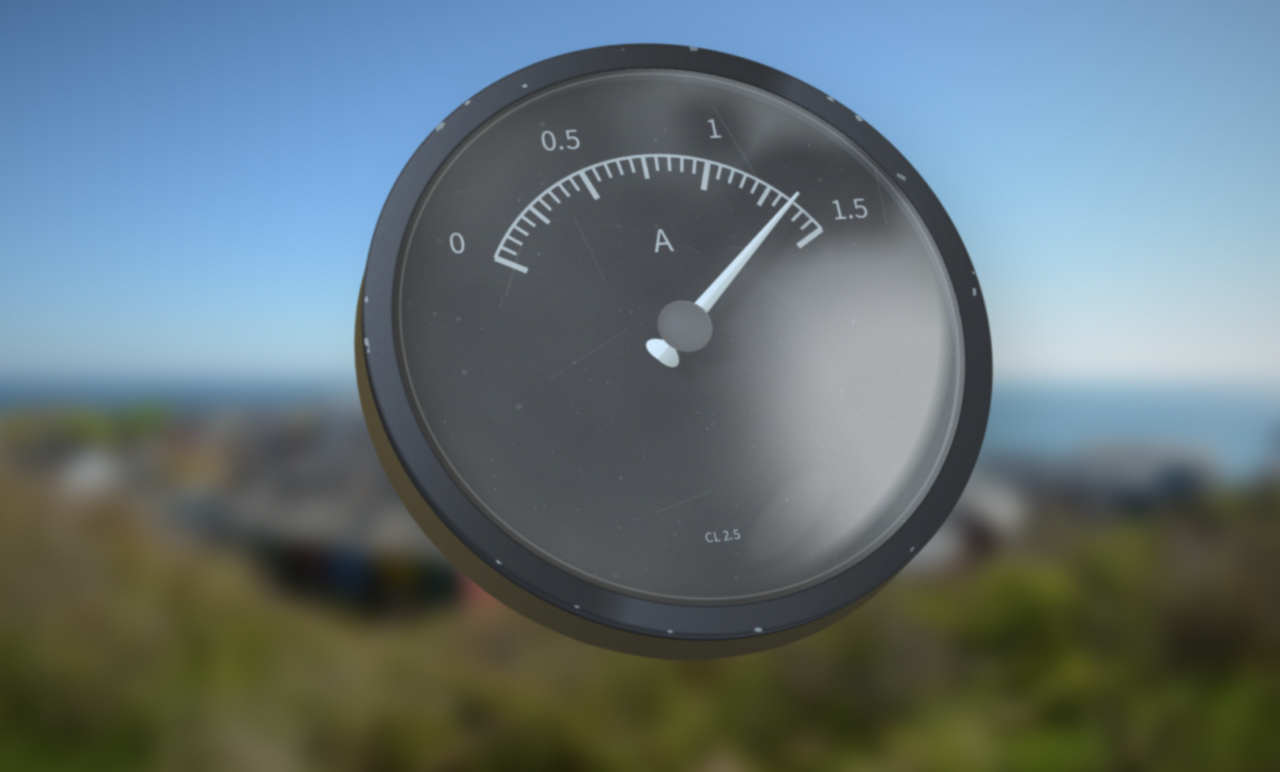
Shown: 1.35 A
